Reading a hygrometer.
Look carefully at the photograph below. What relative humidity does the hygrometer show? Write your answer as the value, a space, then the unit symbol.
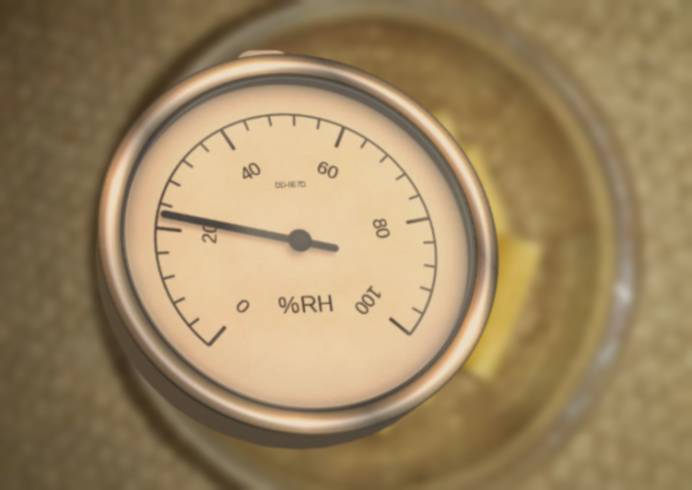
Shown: 22 %
